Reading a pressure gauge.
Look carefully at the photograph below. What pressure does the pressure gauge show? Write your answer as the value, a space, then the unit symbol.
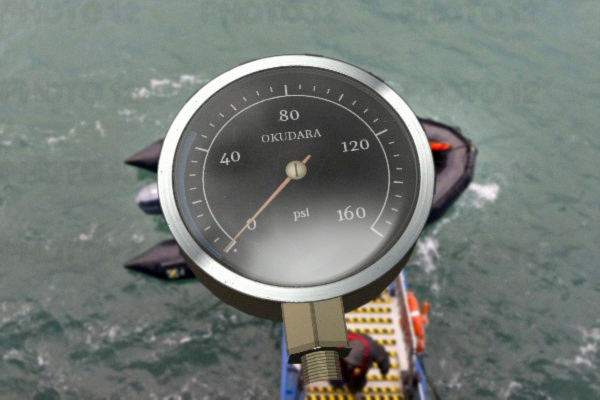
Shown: 0 psi
